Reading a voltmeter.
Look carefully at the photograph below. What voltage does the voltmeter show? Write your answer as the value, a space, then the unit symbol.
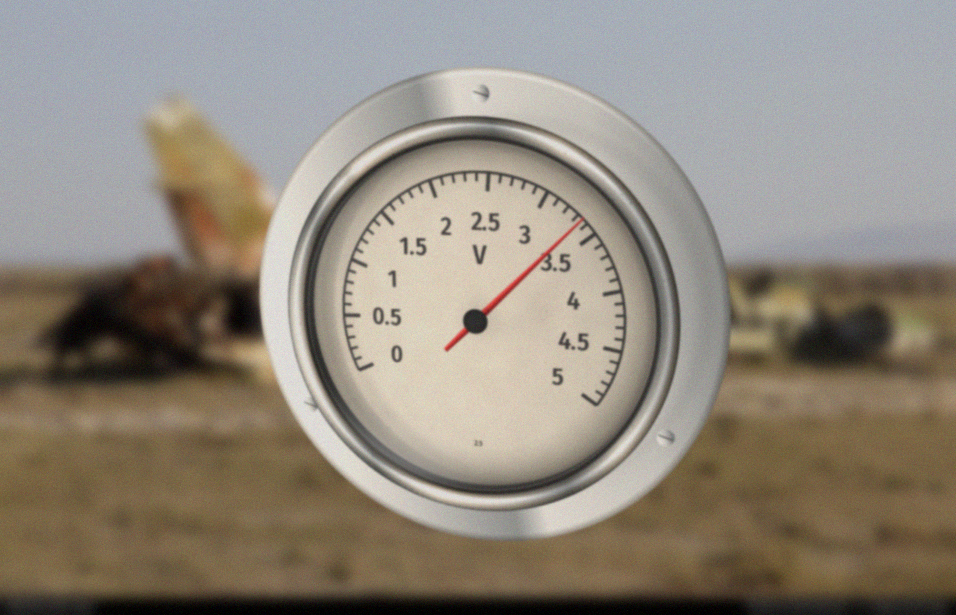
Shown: 3.35 V
